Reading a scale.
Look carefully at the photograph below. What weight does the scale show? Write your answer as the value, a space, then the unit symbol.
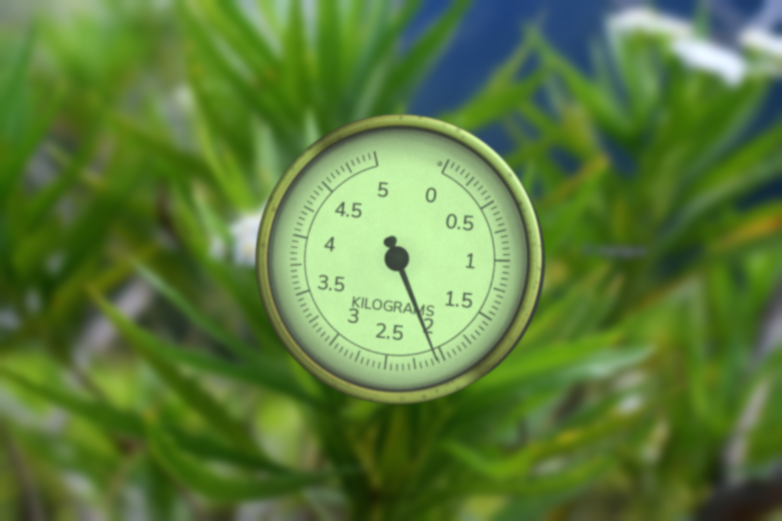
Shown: 2.05 kg
